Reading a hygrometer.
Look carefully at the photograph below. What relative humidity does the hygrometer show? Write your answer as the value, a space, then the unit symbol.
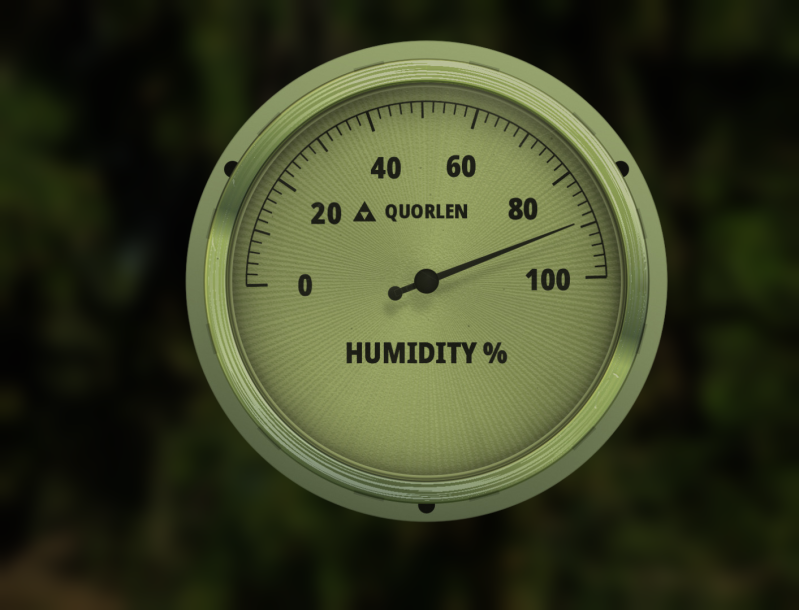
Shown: 89 %
